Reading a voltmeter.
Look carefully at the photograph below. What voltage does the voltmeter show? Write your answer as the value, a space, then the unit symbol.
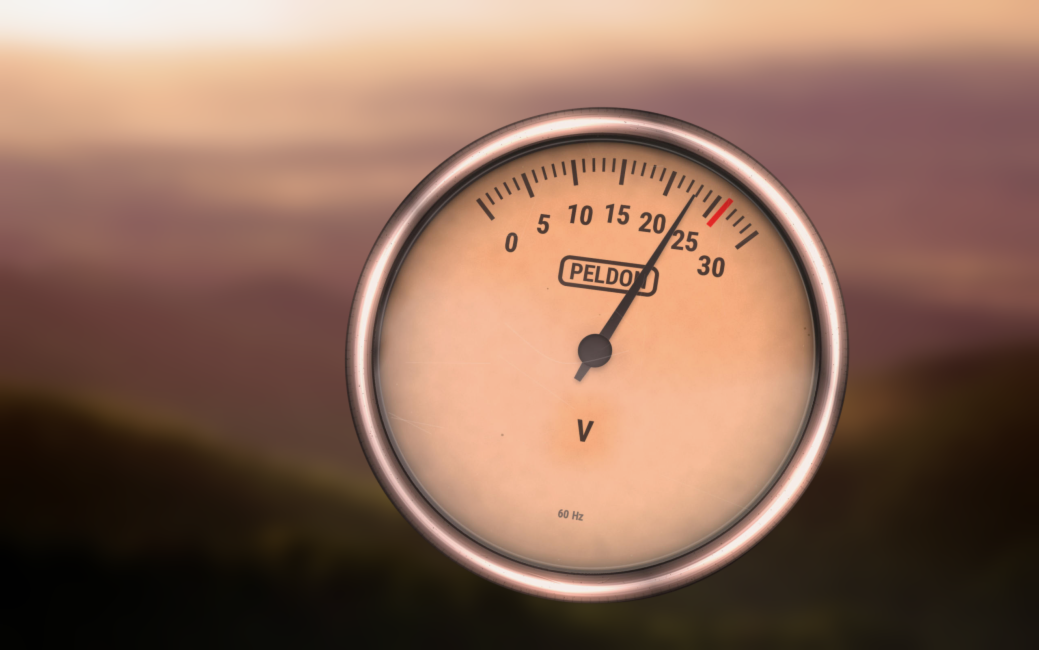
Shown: 23 V
